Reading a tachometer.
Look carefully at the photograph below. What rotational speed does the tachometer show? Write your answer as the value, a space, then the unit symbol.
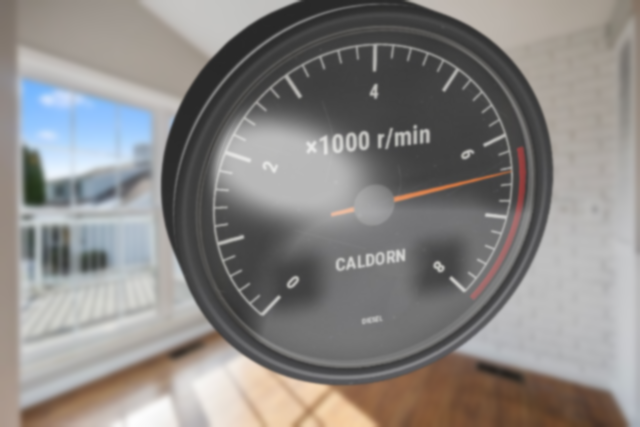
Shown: 6400 rpm
